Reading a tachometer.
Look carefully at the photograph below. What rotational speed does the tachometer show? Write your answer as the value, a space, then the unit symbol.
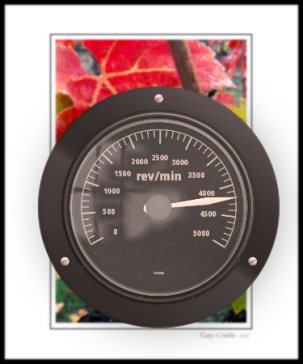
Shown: 4200 rpm
